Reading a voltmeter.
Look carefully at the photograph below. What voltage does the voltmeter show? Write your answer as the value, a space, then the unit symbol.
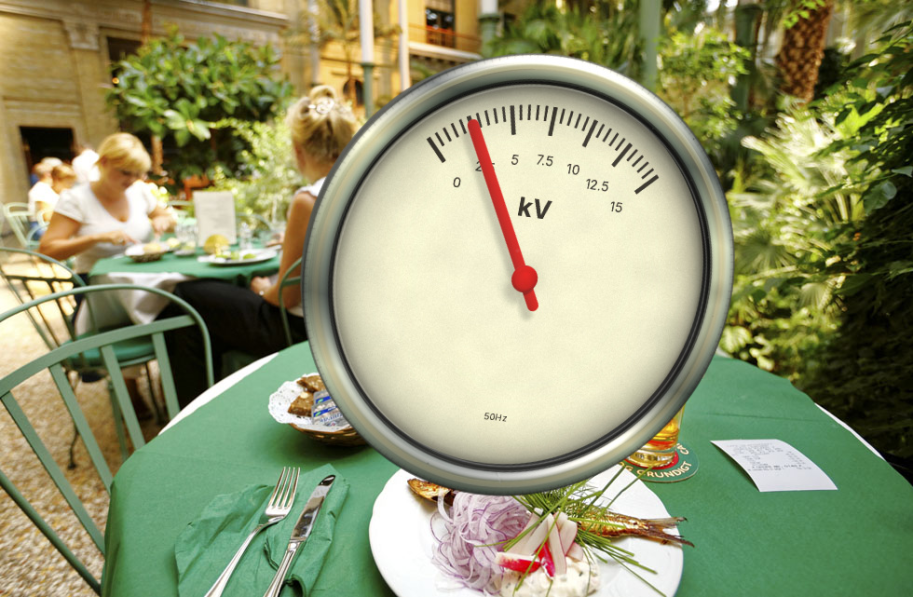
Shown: 2.5 kV
